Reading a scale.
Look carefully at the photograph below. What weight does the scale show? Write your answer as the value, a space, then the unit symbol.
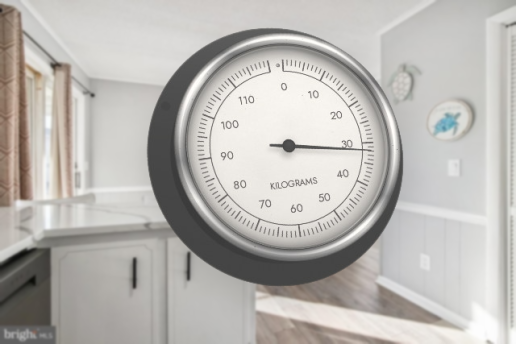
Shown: 32 kg
